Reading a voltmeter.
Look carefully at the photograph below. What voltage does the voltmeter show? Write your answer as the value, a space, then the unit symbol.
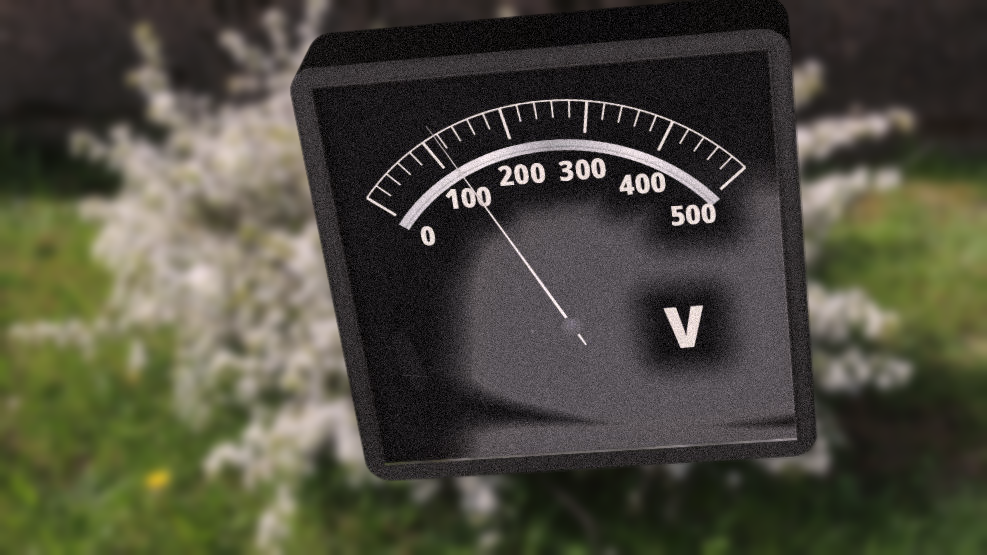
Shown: 120 V
